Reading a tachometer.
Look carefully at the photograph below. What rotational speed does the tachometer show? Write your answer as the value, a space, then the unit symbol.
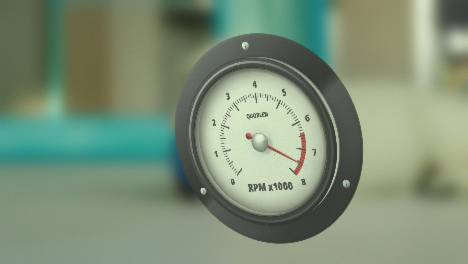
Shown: 7500 rpm
